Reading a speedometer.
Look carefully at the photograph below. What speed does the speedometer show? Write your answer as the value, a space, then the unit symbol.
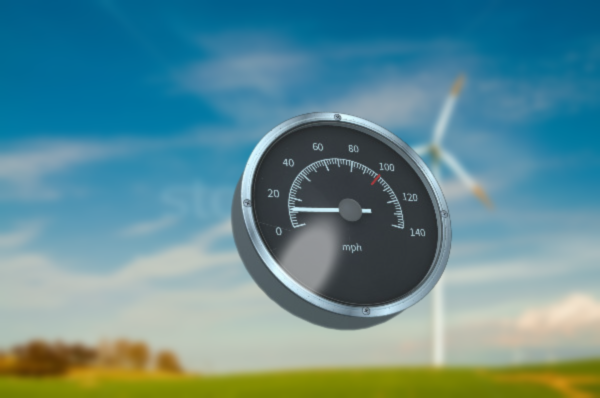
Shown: 10 mph
